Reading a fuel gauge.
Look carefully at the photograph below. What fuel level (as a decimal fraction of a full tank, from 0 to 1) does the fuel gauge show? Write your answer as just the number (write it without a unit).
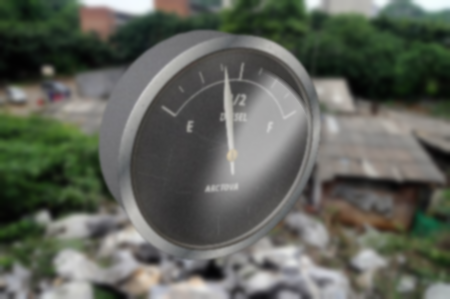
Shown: 0.375
